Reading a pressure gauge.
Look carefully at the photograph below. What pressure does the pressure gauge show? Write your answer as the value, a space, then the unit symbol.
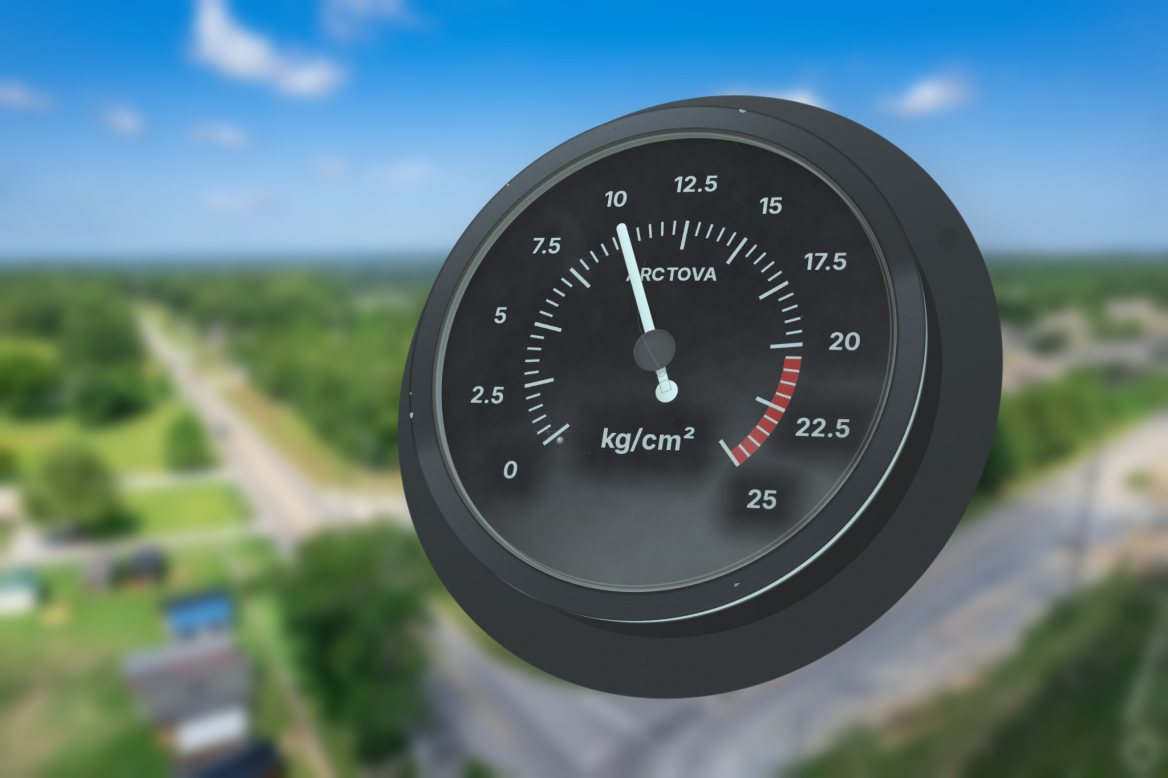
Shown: 10 kg/cm²
